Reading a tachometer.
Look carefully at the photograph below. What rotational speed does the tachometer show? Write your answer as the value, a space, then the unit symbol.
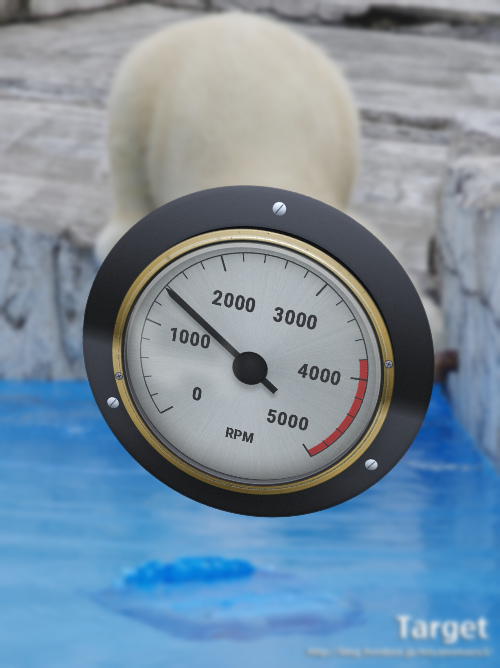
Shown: 1400 rpm
